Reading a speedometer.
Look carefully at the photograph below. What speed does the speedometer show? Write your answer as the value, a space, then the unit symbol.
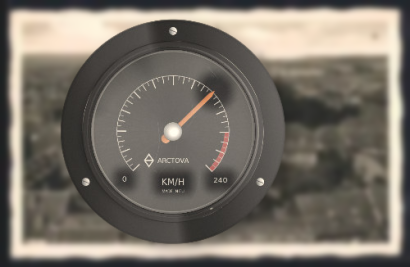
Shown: 160 km/h
